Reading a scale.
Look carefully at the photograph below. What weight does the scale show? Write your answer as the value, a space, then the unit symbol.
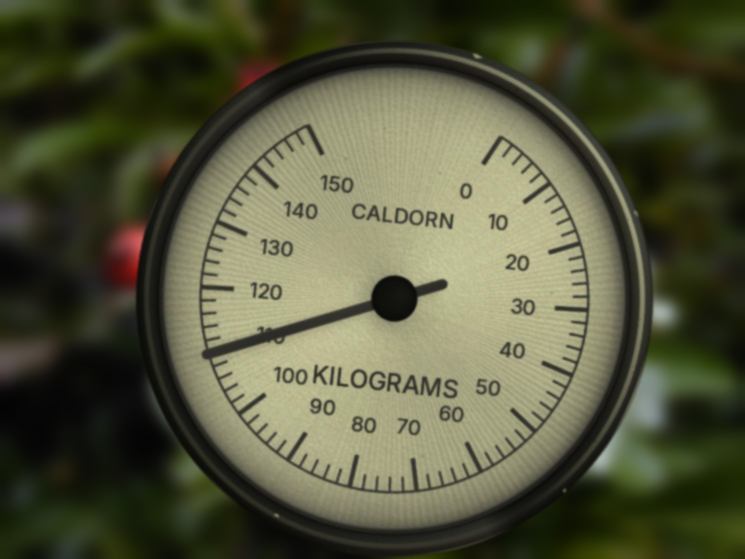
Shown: 110 kg
